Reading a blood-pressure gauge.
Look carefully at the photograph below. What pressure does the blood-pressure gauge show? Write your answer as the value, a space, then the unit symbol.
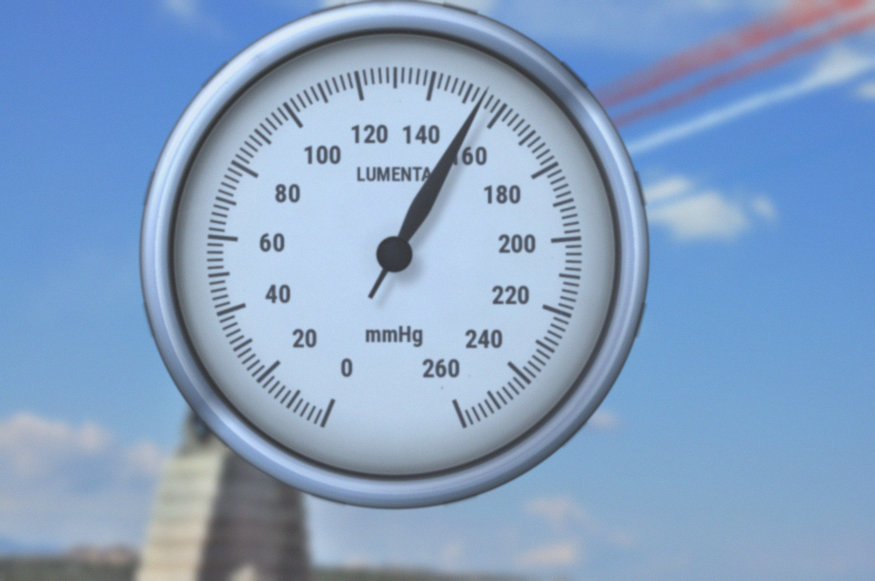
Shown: 154 mmHg
